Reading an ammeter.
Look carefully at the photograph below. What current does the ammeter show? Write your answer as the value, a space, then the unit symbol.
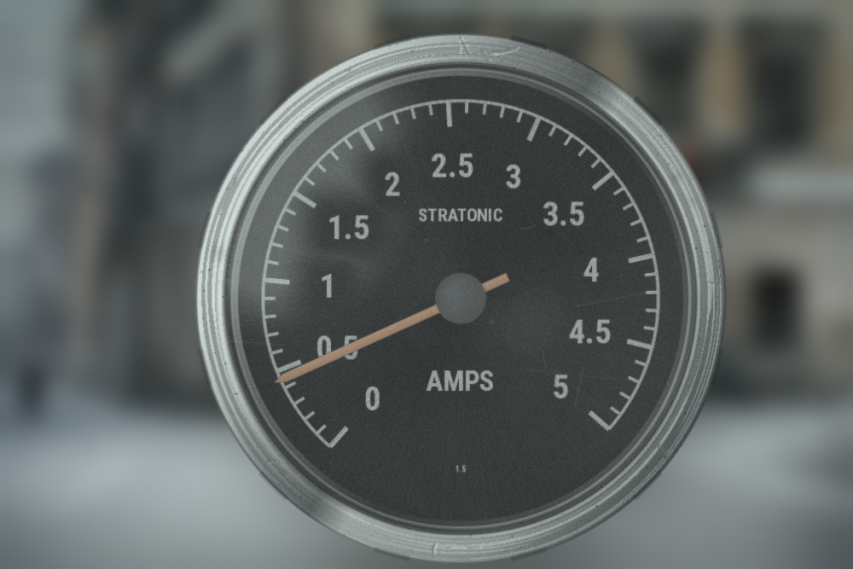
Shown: 0.45 A
